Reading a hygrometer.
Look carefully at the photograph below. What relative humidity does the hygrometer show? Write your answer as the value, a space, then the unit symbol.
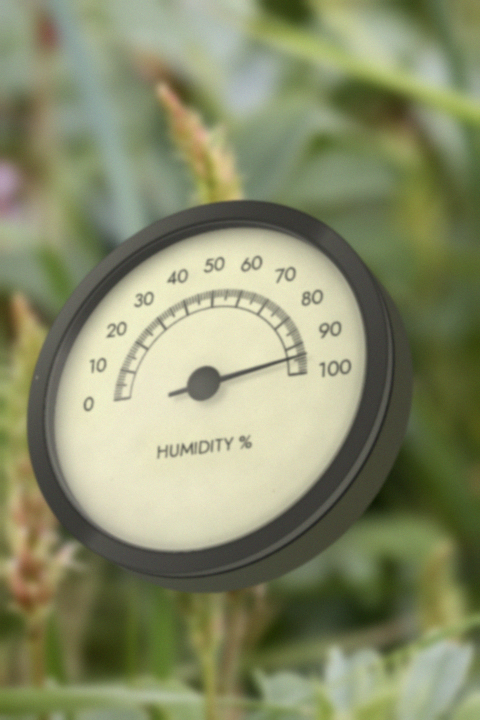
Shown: 95 %
